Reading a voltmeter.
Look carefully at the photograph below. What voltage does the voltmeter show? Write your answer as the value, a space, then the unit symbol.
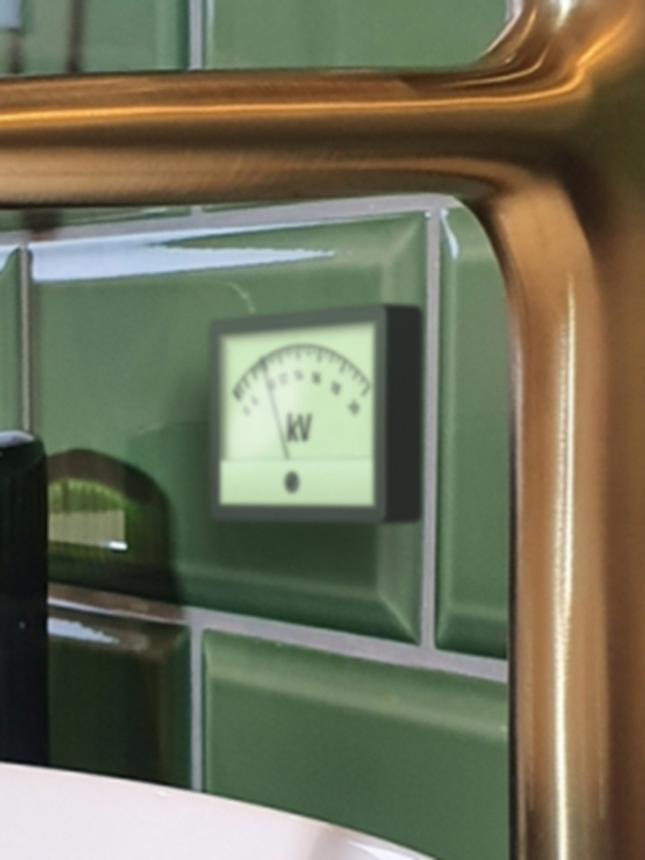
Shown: 10 kV
